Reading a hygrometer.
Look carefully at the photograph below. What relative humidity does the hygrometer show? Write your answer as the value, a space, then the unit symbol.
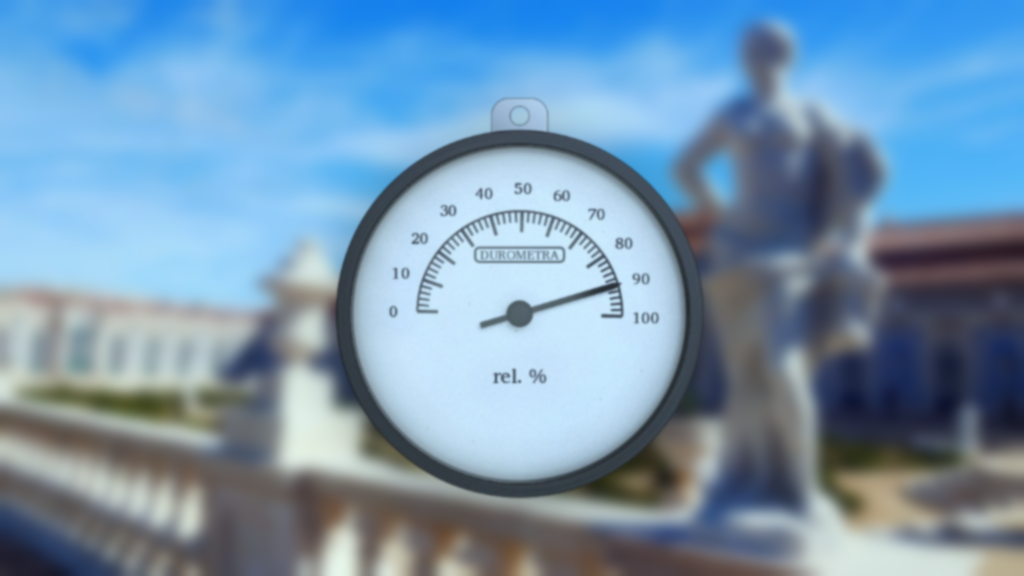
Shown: 90 %
